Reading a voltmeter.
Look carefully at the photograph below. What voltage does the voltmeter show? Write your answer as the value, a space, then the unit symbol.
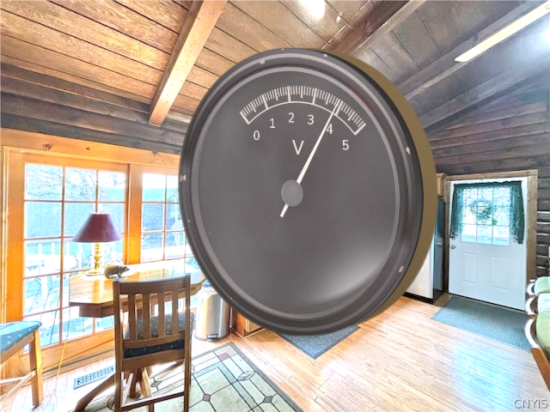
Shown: 4 V
